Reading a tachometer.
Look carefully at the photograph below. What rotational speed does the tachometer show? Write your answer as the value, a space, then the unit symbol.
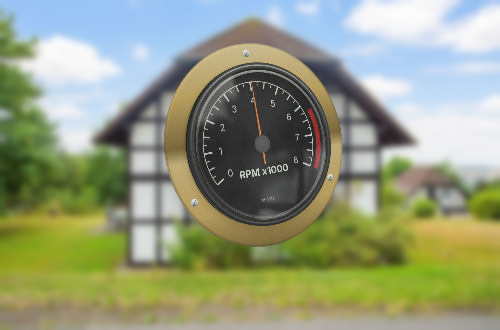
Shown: 4000 rpm
